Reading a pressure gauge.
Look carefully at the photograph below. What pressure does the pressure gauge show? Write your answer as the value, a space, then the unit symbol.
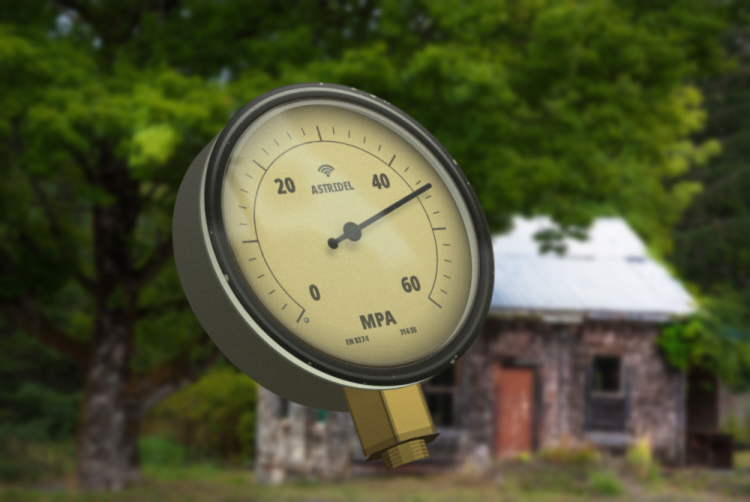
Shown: 45 MPa
